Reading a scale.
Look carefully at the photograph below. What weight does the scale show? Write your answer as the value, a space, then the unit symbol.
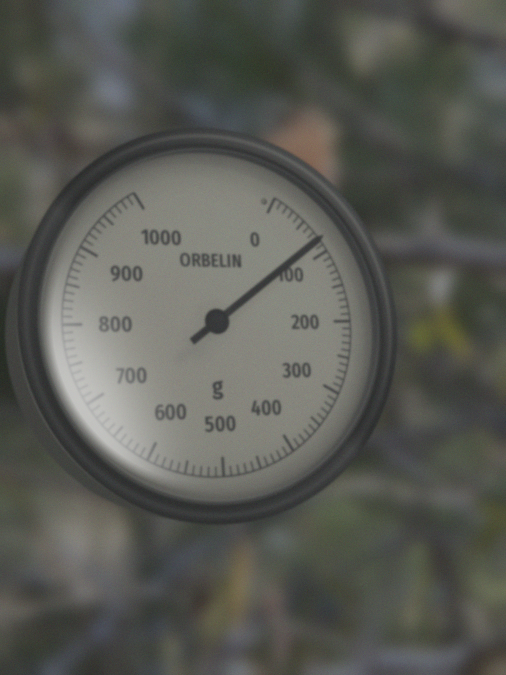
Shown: 80 g
